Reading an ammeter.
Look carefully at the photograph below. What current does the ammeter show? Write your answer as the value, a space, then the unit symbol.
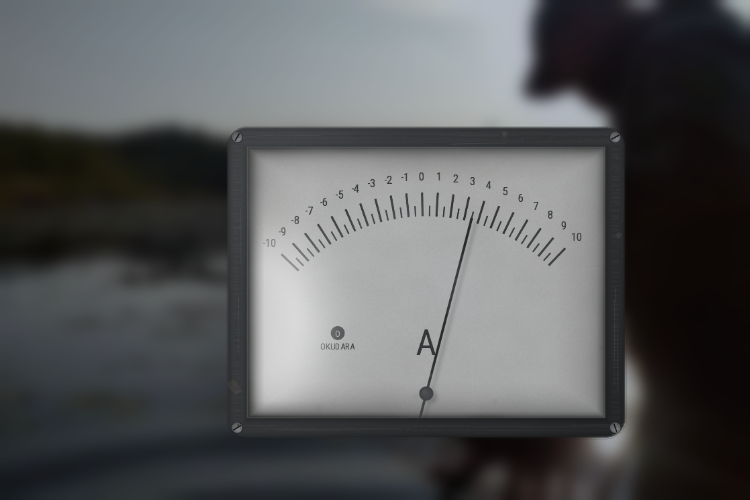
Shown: 3.5 A
